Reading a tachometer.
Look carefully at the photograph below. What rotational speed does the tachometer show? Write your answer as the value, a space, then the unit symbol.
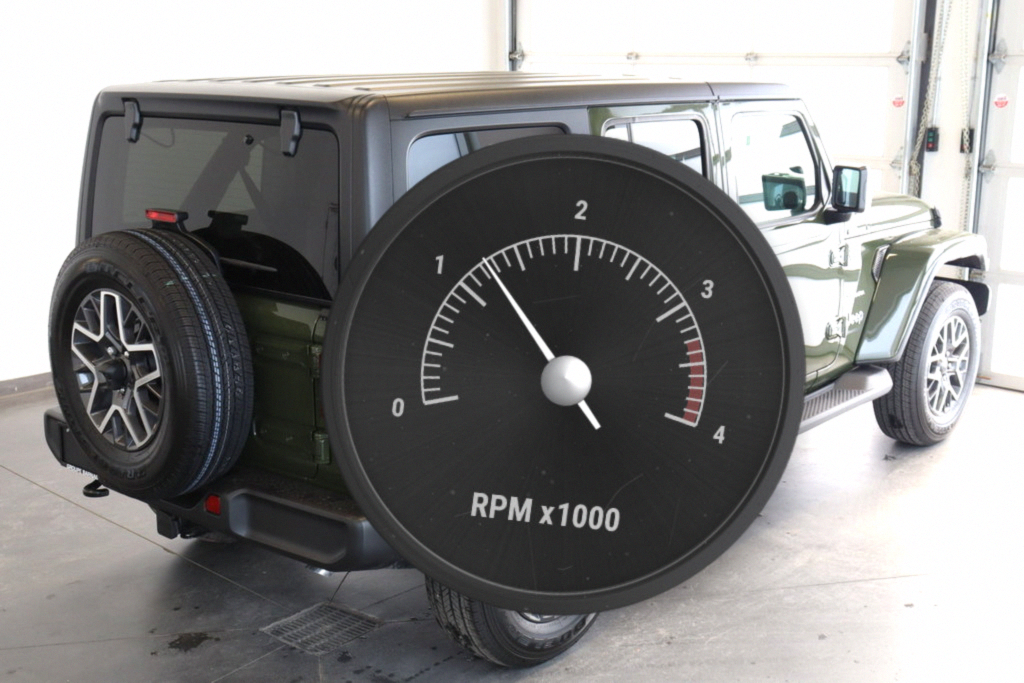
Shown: 1250 rpm
